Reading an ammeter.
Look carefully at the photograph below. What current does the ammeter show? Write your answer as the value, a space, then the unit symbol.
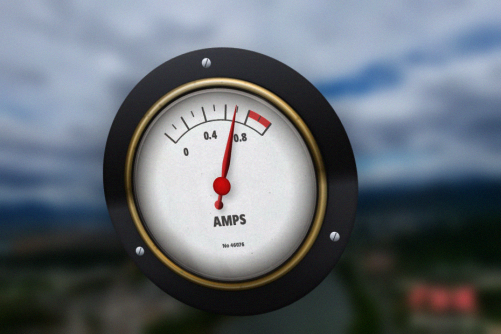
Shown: 0.7 A
